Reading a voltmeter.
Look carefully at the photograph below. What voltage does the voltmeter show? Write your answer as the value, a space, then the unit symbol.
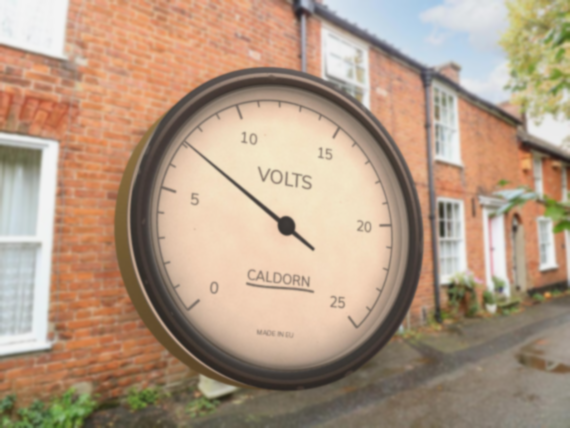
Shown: 7 V
